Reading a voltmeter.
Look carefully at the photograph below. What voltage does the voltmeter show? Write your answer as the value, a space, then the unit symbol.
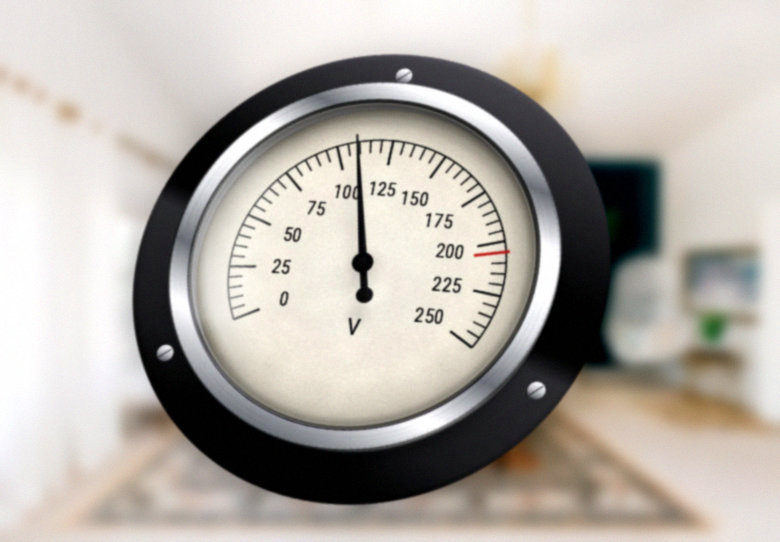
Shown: 110 V
